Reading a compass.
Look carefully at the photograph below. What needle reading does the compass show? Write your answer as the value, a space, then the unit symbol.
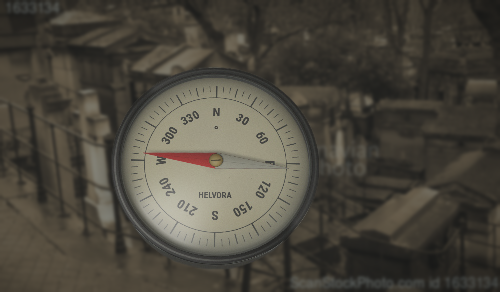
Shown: 275 °
